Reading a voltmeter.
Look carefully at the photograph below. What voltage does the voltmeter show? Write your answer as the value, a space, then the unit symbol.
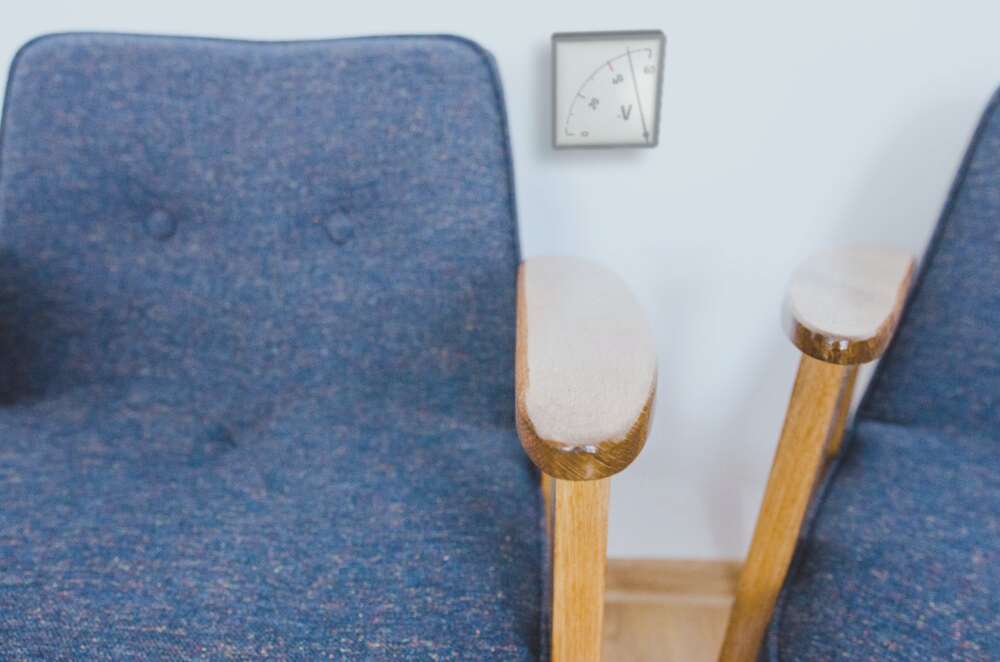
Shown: 50 V
